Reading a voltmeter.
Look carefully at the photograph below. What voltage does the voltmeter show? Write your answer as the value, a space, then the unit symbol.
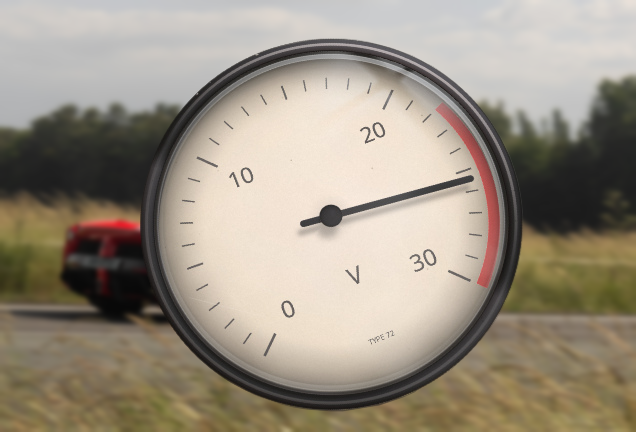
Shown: 25.5 V
